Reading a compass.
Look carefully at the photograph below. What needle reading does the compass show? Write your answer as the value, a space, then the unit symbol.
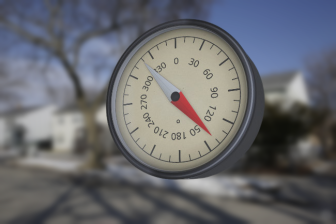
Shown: 140 °
